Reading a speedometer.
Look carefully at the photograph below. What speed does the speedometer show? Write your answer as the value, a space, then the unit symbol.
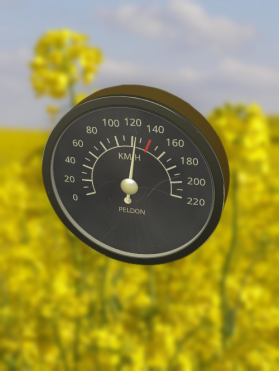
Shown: 125 km/h
